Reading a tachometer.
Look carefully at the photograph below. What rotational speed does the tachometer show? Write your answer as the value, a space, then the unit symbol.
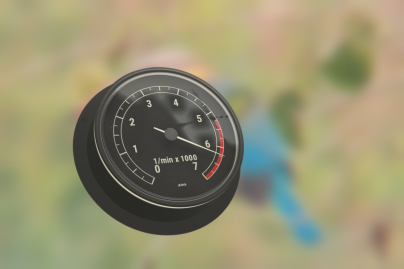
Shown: 6250 rpm
